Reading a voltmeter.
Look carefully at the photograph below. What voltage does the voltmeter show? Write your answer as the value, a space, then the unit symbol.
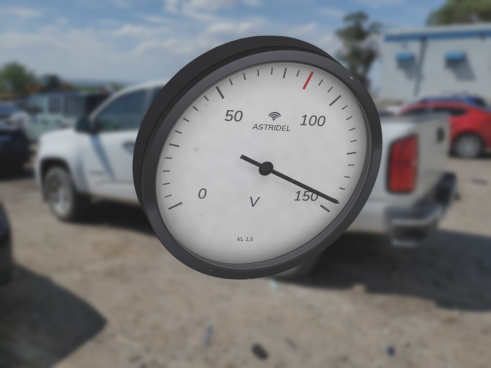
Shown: 145 V
